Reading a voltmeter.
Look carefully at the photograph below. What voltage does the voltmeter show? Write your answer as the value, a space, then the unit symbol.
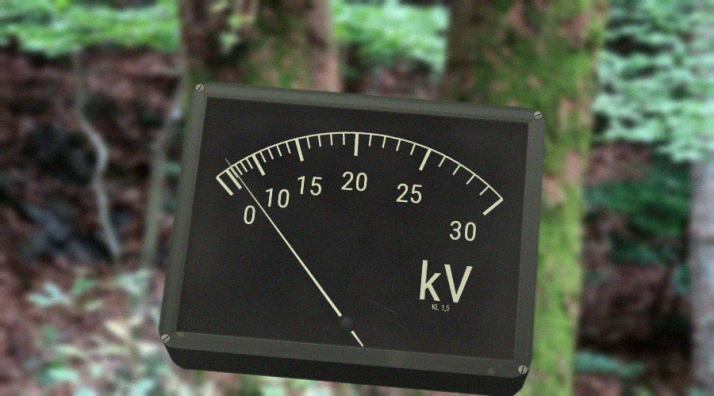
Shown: 6 kV
